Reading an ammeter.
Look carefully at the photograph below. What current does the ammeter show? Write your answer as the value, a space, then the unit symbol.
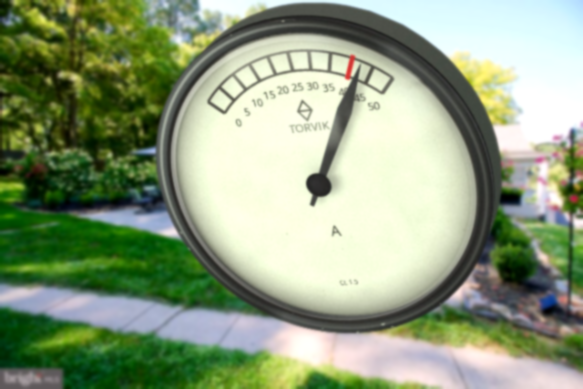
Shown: 42.5 A
